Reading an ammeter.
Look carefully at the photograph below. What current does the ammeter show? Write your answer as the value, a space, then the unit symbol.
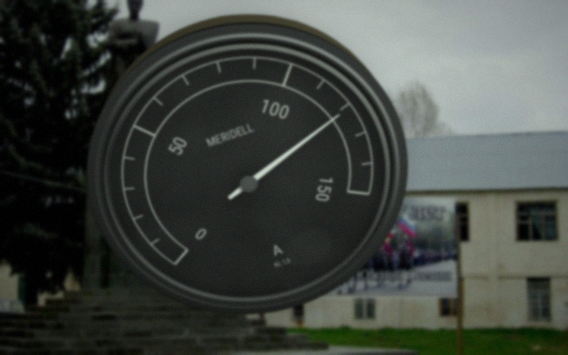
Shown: 120 A
